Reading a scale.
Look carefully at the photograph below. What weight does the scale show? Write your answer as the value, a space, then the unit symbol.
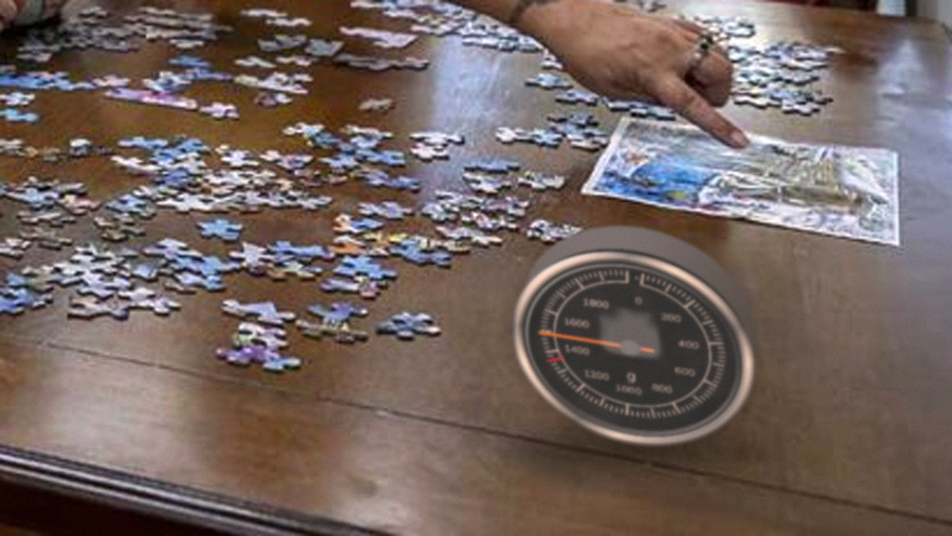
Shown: 1500 g
